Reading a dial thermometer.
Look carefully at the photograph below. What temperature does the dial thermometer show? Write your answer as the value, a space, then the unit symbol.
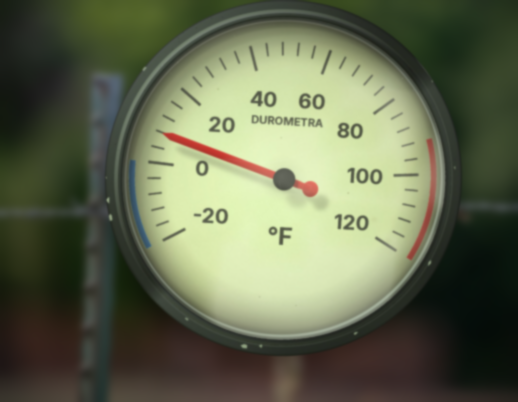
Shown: 8 °F
